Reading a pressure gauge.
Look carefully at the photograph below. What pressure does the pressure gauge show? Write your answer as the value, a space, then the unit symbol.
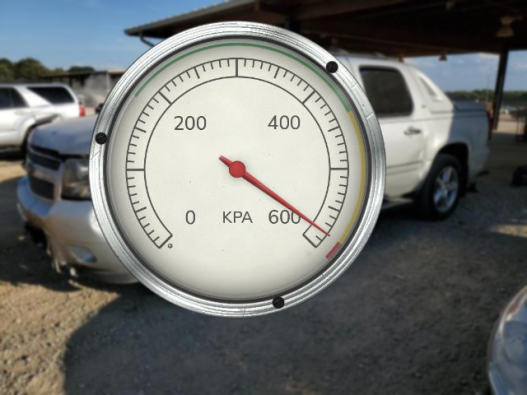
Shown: 580 kPa
